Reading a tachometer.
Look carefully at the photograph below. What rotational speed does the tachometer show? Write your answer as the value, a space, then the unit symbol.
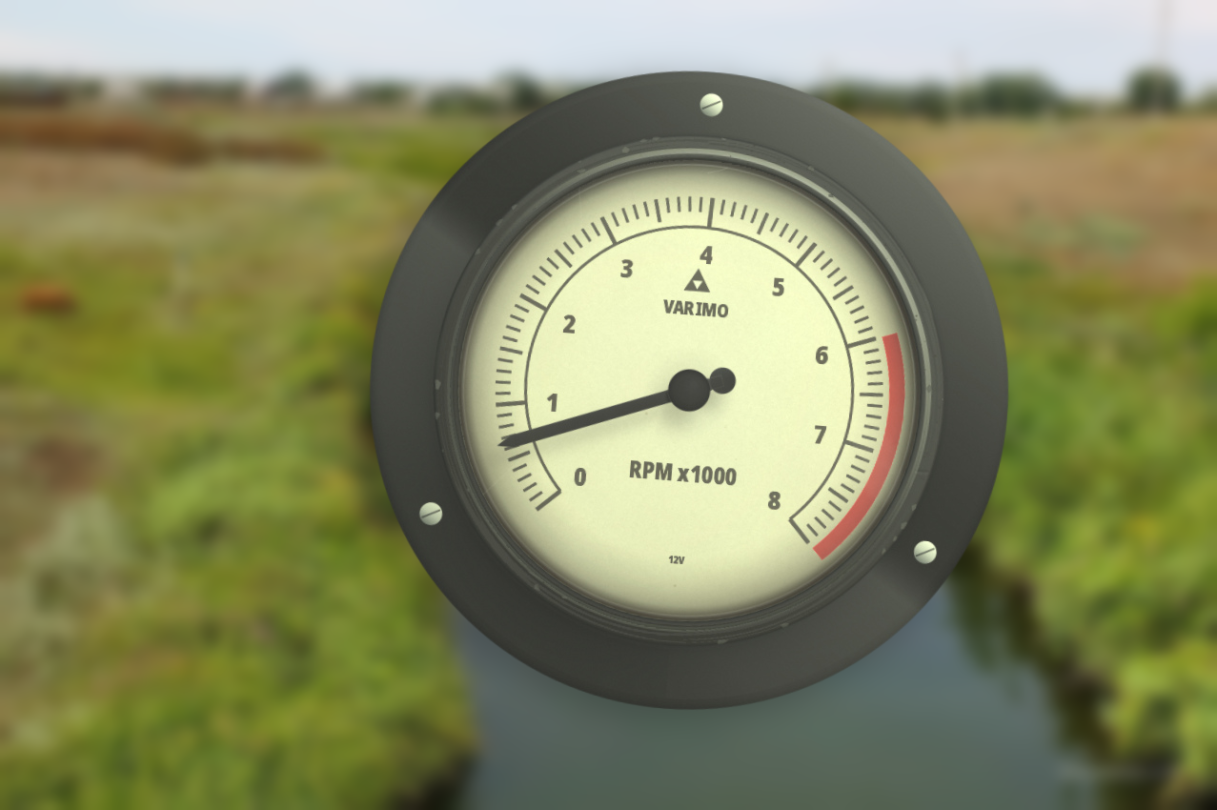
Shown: 650 rpm
